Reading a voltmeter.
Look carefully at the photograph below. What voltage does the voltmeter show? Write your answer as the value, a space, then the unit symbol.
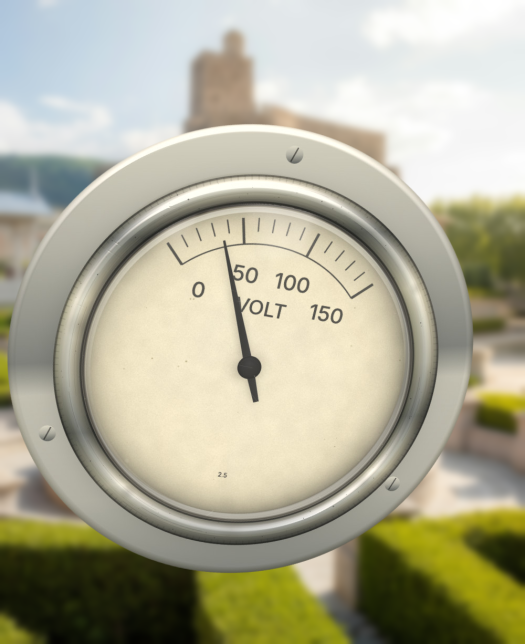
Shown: 35 V
